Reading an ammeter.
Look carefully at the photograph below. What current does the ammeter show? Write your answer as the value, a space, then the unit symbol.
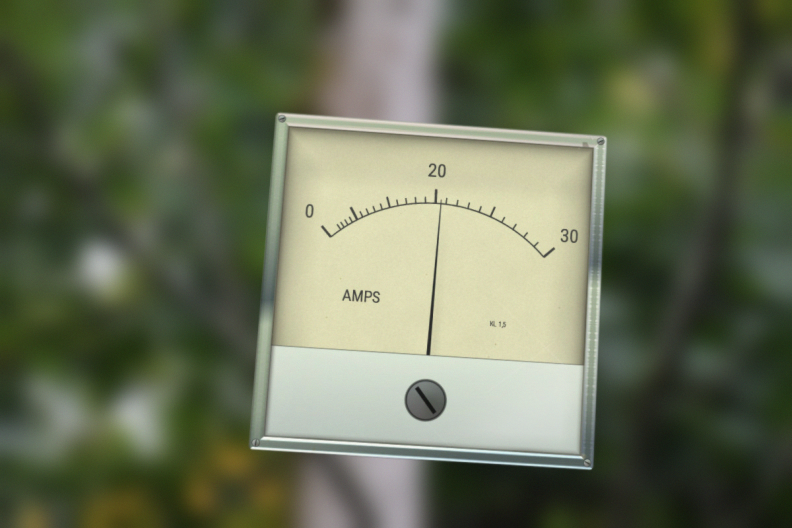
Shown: 20.5 A
